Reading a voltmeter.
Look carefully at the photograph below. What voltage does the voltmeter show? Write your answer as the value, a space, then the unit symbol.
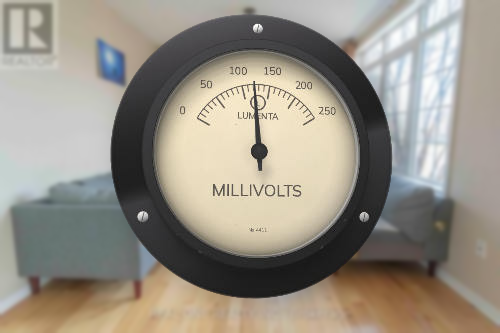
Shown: 120 mV
